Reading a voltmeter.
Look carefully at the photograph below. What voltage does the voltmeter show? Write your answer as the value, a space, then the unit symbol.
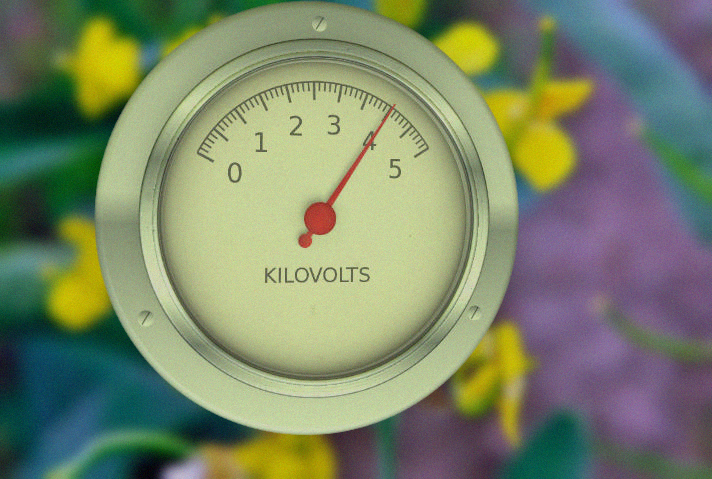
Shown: 4 kV
